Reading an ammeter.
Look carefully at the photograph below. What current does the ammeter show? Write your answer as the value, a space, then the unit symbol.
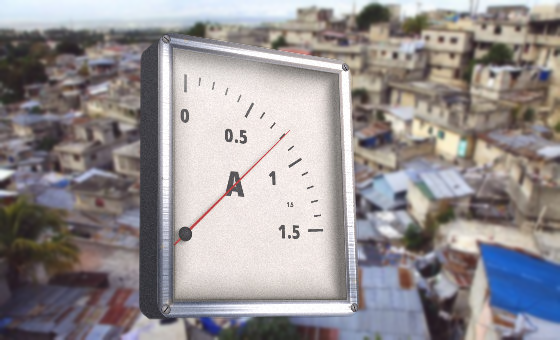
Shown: 0.8 A
